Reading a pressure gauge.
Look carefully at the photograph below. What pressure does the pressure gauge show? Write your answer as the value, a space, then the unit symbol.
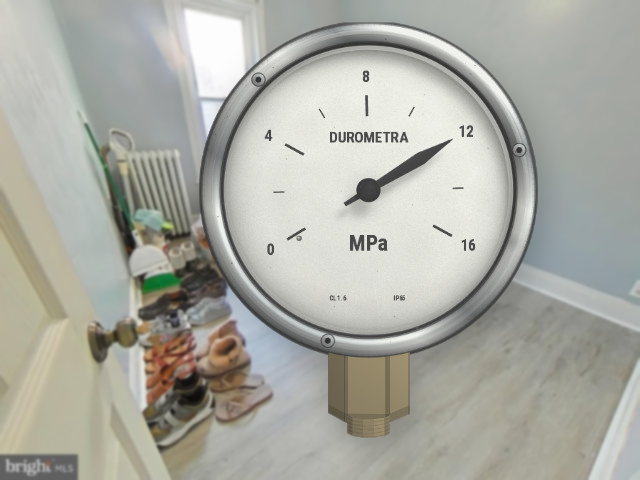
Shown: 12 MPa
